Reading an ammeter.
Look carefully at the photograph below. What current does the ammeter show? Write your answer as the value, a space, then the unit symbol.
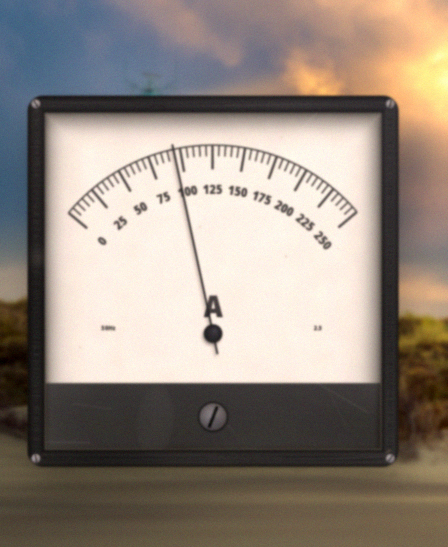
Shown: 95 A
